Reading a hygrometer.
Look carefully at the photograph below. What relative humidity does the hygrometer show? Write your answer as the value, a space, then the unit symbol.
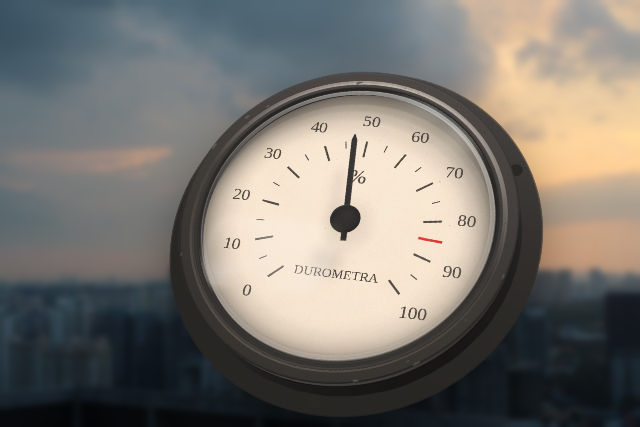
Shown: 47.5 %
